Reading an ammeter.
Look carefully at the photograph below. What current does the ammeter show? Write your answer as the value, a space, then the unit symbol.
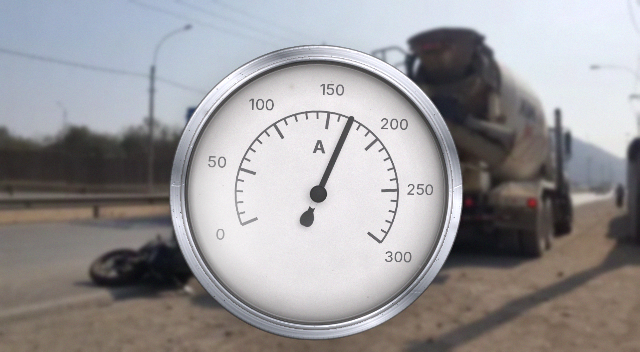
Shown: 170 A
